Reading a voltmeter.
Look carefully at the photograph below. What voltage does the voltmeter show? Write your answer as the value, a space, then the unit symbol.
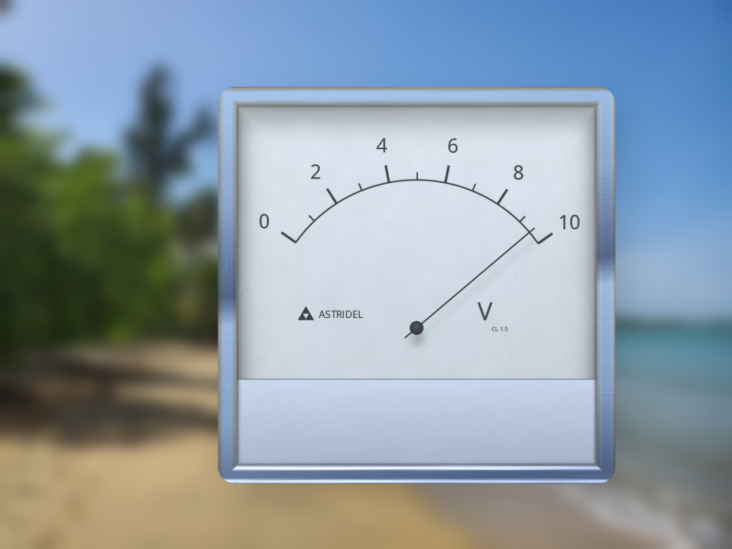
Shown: 9.5 V
